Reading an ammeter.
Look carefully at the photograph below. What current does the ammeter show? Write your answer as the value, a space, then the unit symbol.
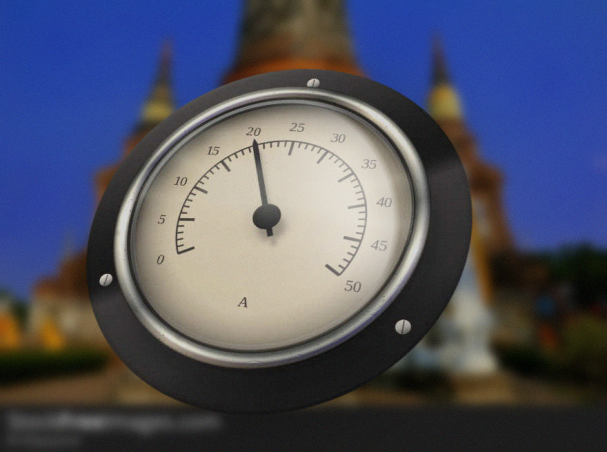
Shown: 20 A
